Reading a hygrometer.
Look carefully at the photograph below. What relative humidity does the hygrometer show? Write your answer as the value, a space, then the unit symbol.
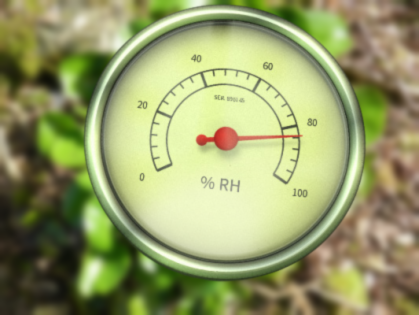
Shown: 84 %
